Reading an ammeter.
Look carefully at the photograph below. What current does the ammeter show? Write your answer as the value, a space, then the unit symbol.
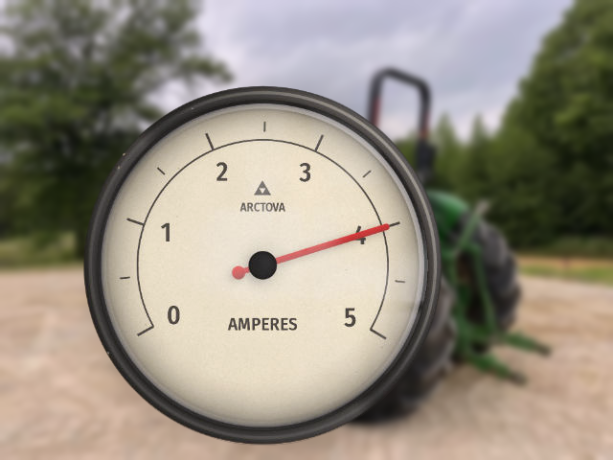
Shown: 4 A
